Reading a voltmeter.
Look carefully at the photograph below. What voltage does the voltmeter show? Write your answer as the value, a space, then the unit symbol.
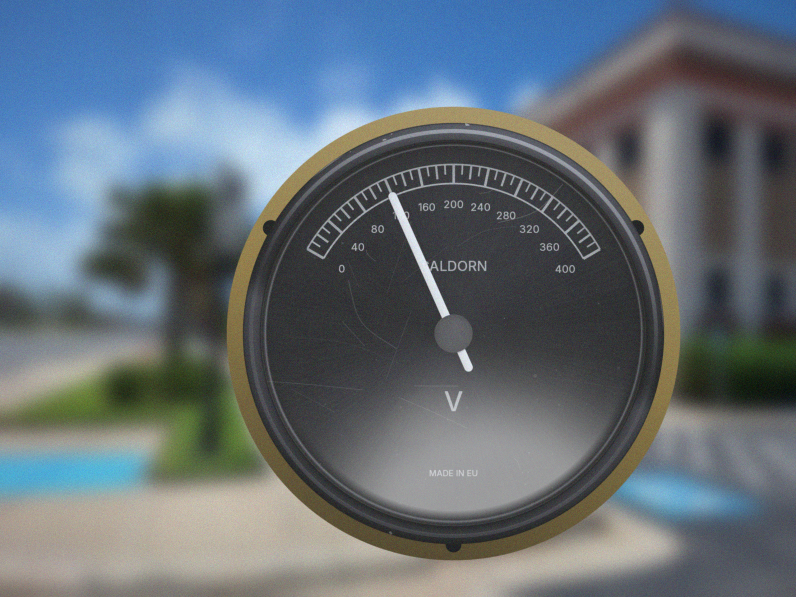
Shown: 120 V
